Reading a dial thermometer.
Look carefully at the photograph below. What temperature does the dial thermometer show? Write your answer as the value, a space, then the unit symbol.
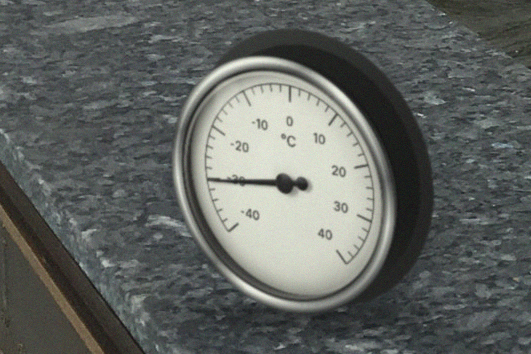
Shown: -30 °C
